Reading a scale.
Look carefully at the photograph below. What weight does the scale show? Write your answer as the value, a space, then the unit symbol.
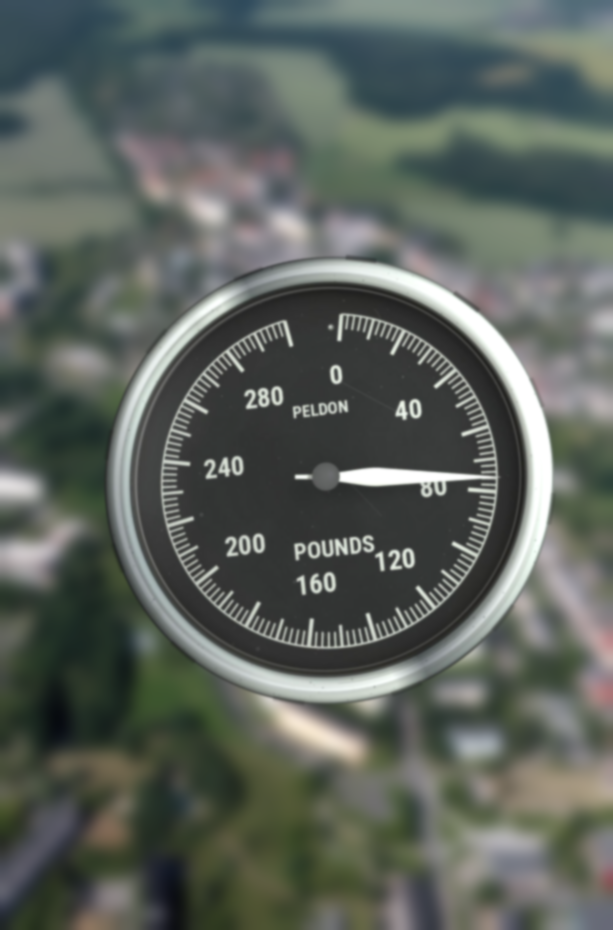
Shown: 76 lb
